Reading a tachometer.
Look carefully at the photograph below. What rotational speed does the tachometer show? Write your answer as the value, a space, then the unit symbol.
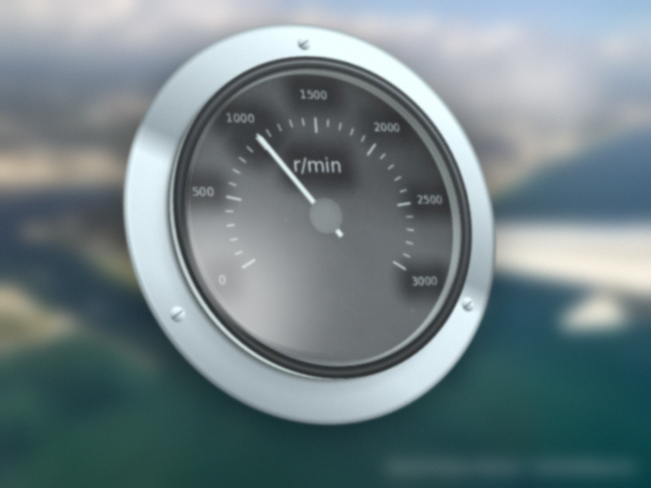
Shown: 1000 rpm
